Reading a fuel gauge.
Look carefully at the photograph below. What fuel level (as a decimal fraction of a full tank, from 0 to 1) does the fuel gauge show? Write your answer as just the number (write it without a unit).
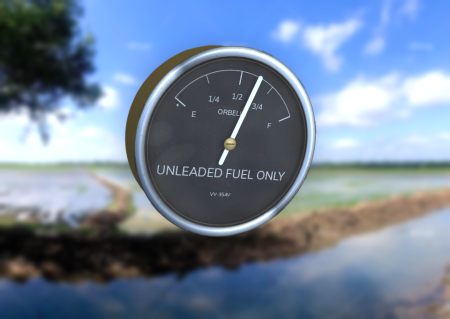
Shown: 0.625
